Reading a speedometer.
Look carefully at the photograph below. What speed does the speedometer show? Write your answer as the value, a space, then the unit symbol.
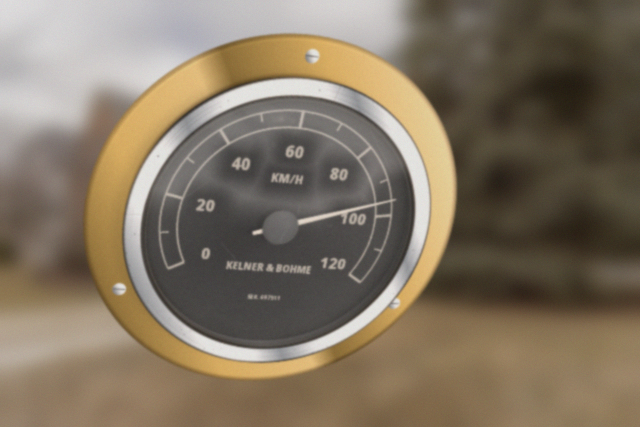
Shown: 95 km/h
